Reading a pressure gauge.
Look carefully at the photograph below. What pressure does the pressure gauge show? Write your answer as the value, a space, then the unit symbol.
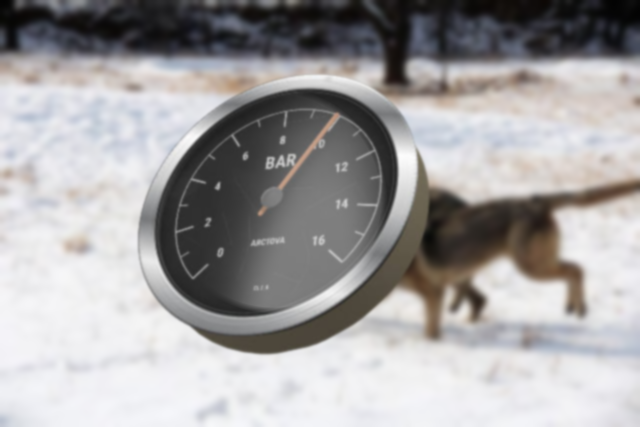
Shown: 10 bar
